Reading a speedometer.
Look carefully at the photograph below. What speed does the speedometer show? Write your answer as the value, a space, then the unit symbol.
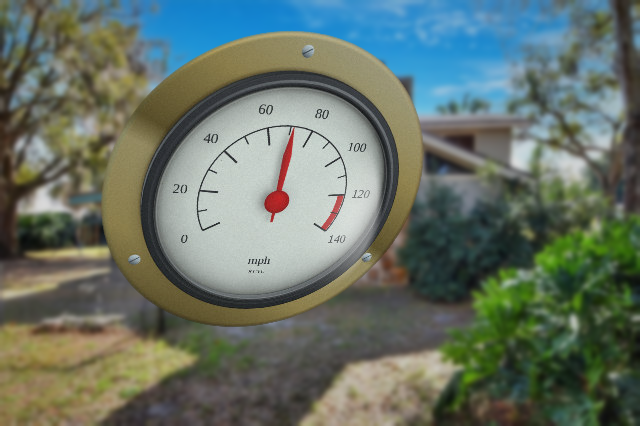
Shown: 70 mph
